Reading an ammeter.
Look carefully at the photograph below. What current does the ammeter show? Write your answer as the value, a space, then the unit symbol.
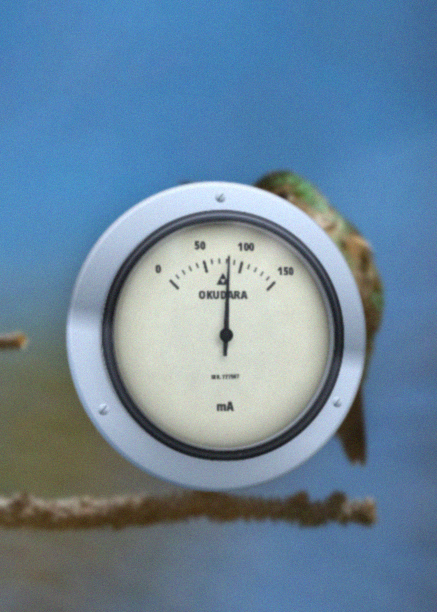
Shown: 80 mA
